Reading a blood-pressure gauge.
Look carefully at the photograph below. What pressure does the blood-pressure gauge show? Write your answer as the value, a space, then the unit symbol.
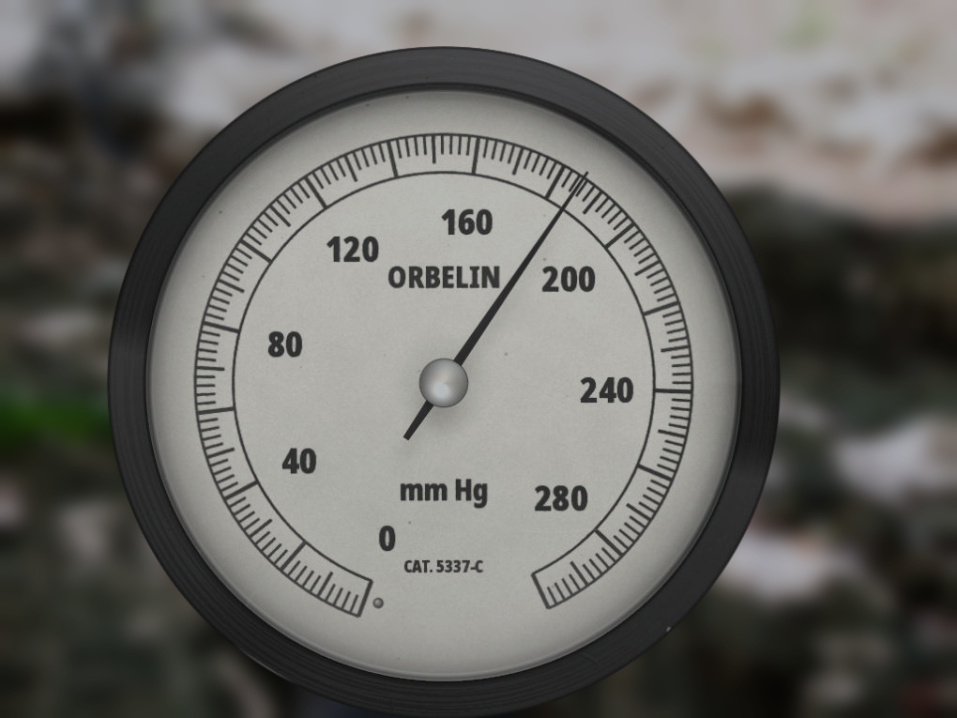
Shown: 185 mmHg
